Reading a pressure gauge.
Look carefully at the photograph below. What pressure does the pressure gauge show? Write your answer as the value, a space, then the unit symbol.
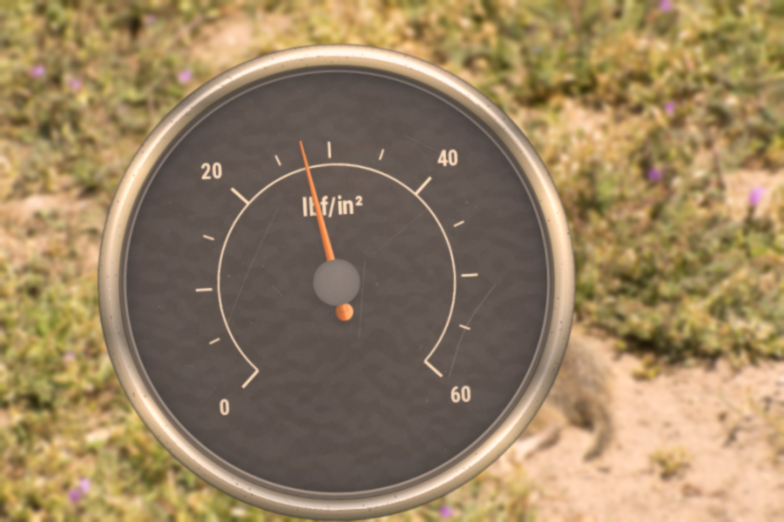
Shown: 27.5 psi
